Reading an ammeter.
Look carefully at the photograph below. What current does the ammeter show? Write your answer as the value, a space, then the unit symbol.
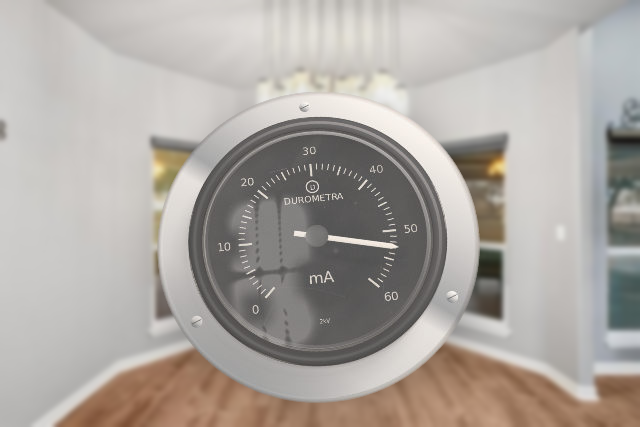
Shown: 53 mA
